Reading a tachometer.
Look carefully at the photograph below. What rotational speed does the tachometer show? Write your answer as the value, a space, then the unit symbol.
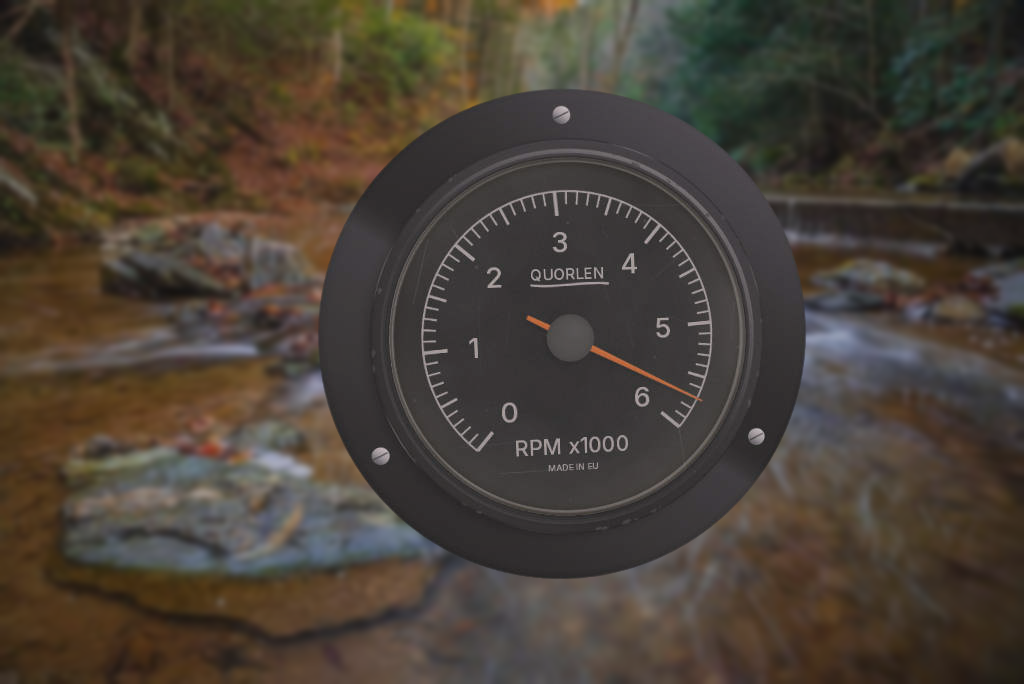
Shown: 5700 rpm
